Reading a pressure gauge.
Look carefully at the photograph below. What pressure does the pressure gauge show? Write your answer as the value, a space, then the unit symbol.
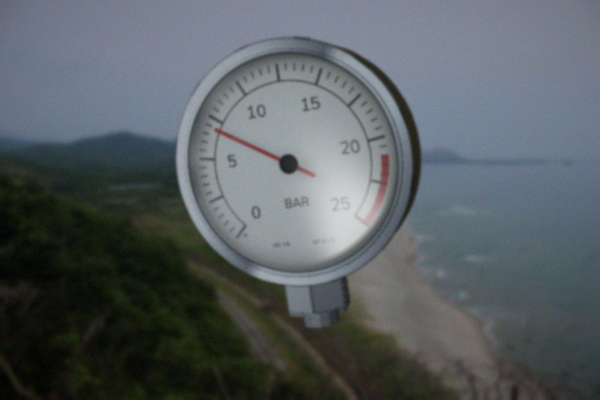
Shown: 7 bar
